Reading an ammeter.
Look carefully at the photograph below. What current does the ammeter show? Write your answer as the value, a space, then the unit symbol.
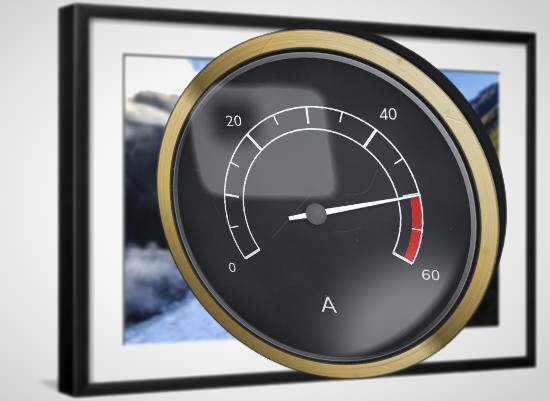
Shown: 50 A
